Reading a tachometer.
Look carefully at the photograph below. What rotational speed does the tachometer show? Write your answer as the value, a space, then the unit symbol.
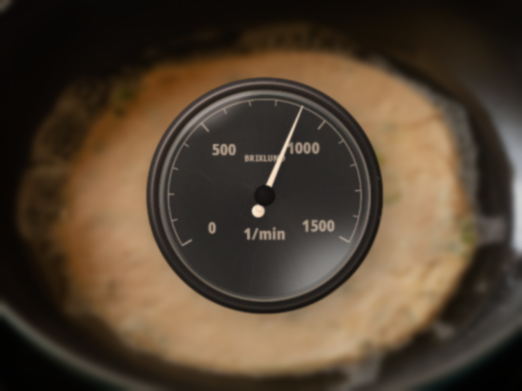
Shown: 900 rpm
